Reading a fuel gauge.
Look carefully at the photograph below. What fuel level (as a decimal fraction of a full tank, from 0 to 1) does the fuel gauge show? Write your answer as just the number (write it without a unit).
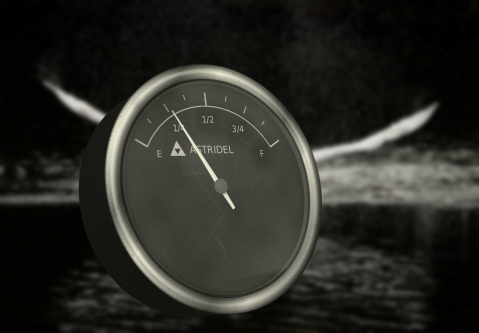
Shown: 0.25
